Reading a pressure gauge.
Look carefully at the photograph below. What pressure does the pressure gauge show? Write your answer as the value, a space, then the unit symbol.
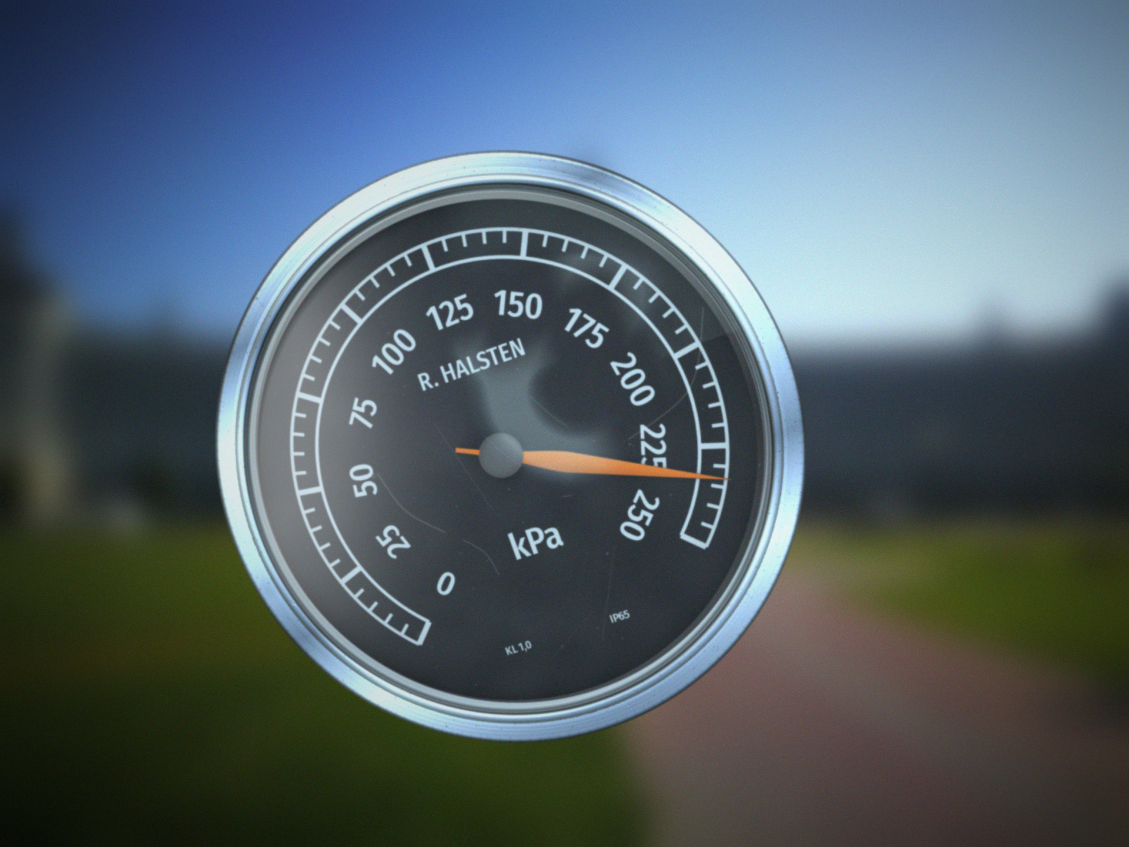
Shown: 232.5 kPa
